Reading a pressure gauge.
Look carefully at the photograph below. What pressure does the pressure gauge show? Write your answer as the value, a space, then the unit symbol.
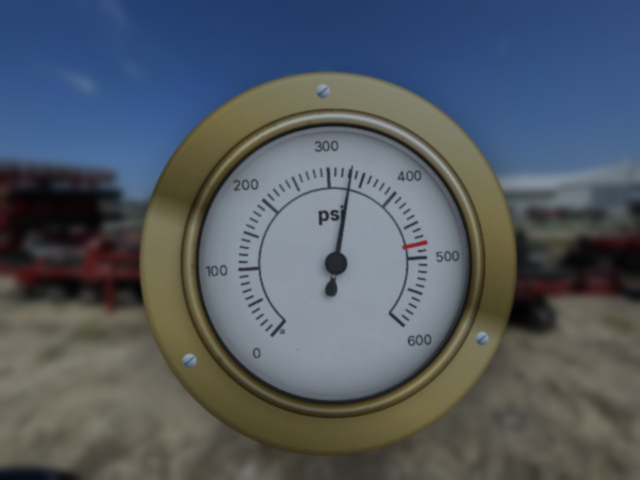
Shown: 330 psi
